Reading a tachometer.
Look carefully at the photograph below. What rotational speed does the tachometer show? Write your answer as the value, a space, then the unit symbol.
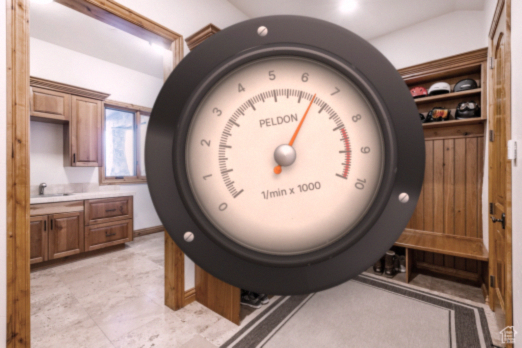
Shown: 6500 rpm
